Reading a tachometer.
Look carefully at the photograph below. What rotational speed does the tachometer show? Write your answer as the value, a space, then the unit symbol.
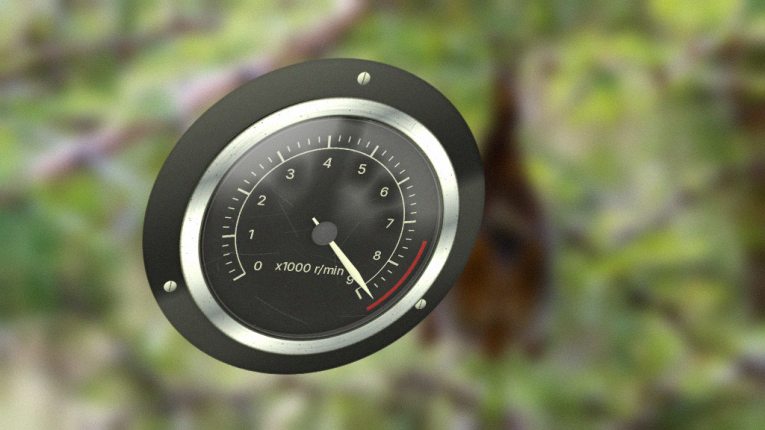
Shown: 8800 rpm
